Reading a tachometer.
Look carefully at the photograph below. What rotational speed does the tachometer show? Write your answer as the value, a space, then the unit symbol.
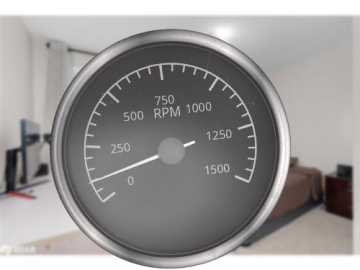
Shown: 100 rpm
